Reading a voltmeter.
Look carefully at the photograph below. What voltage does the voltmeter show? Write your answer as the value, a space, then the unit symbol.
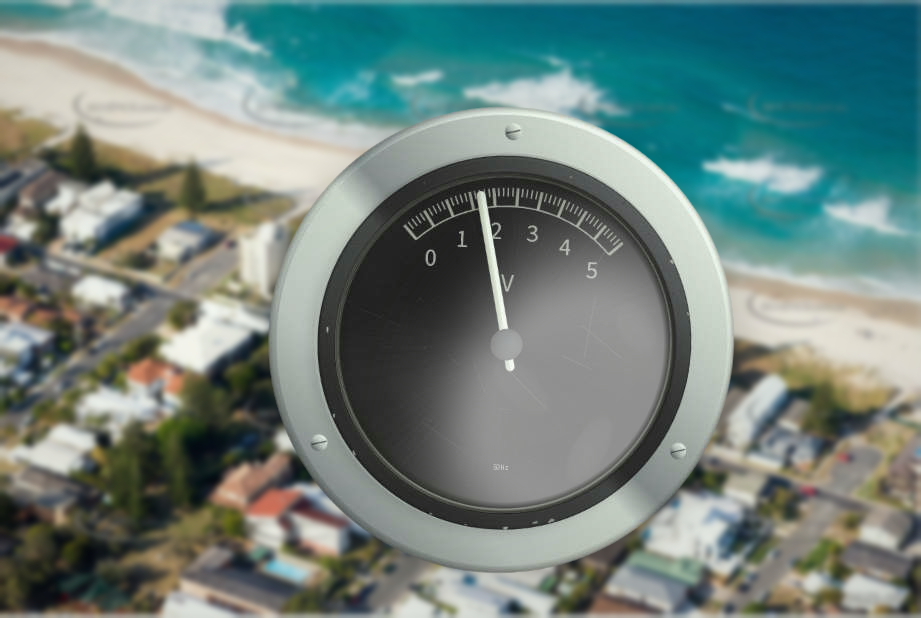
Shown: 1.7 V
